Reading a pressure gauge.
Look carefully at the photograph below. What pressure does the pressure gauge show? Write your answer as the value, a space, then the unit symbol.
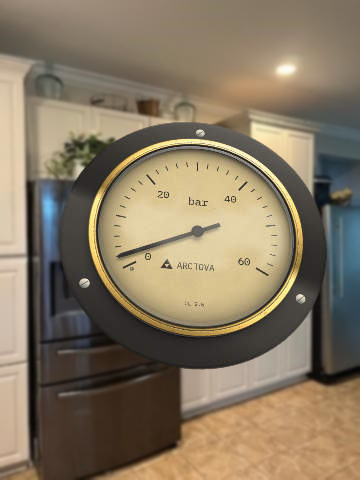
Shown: 2 bar
